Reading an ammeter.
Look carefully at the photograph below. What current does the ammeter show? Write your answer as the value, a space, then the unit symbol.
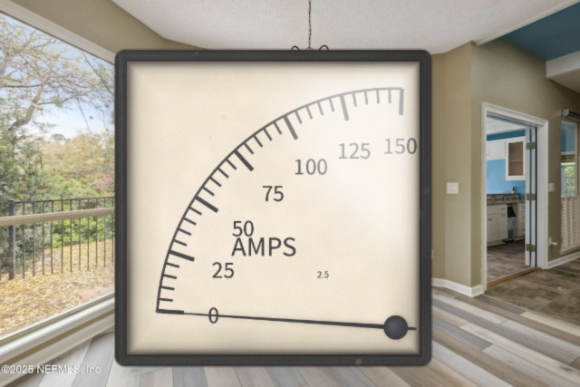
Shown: 0 A
